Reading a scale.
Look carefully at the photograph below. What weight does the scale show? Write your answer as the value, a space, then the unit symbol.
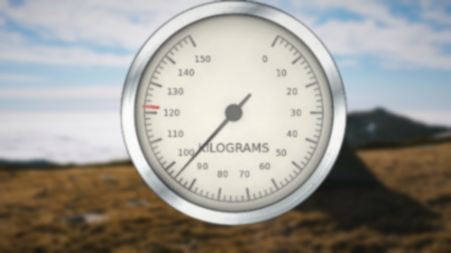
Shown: 96 kg
